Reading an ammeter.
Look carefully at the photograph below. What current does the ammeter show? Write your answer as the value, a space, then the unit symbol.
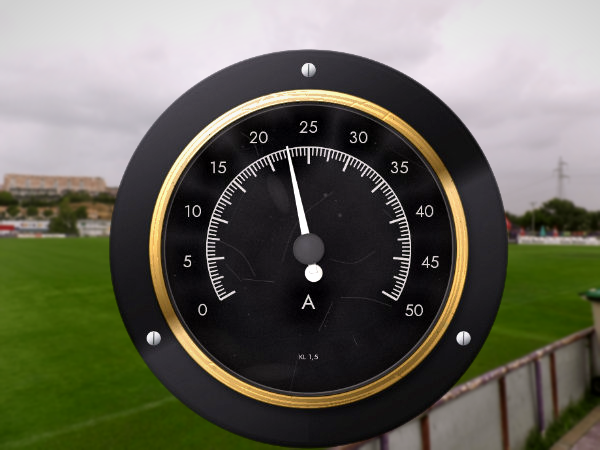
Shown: 22.5 A
